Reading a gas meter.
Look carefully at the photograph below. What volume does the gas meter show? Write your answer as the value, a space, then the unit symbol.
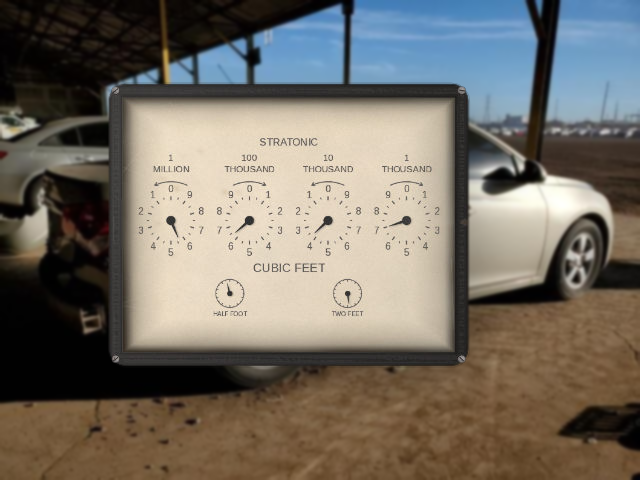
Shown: 563700 ft³
